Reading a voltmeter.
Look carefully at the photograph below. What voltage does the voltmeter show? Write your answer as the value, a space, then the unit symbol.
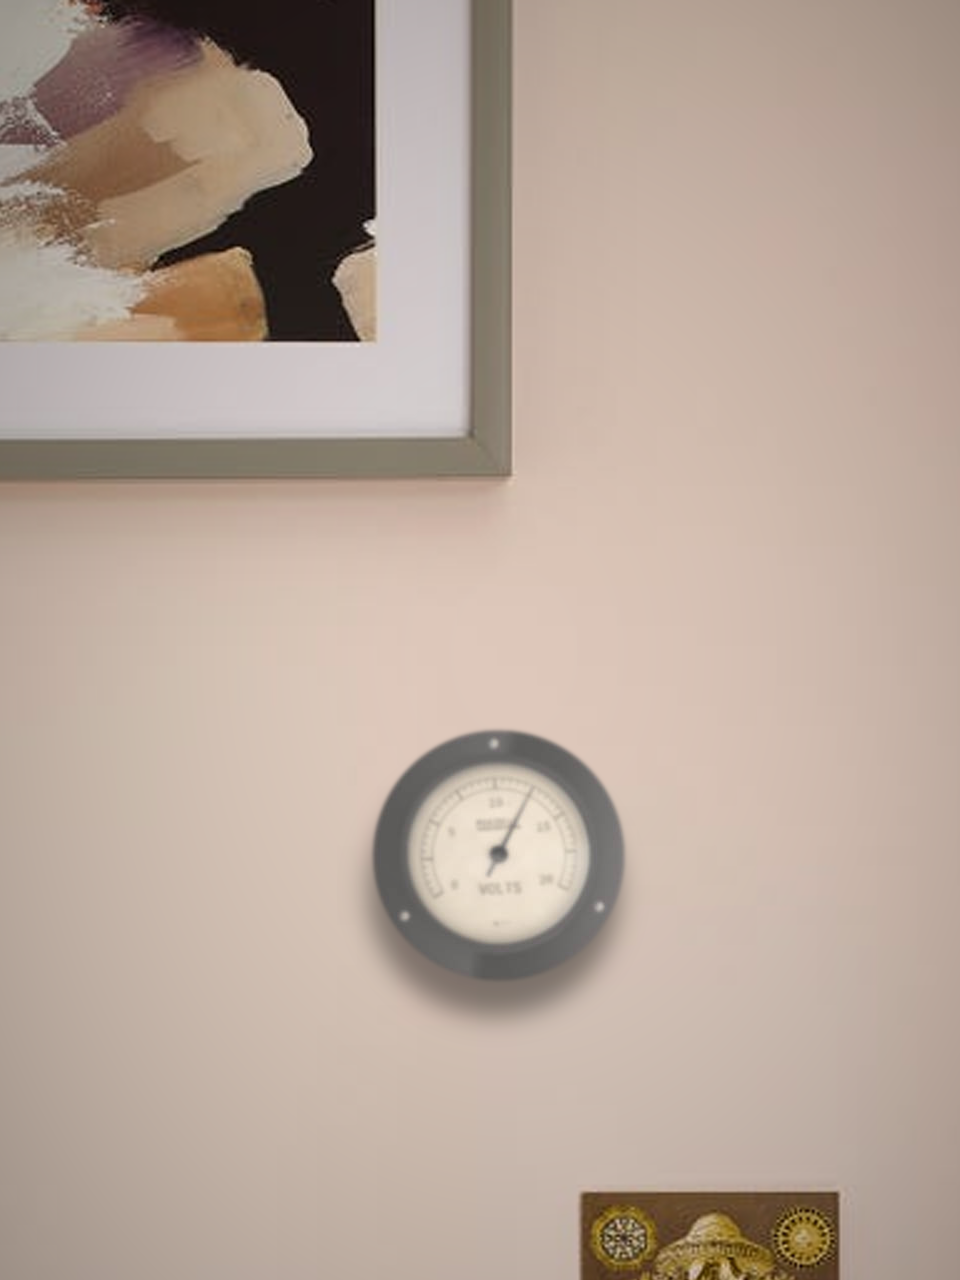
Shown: 12.5 V
